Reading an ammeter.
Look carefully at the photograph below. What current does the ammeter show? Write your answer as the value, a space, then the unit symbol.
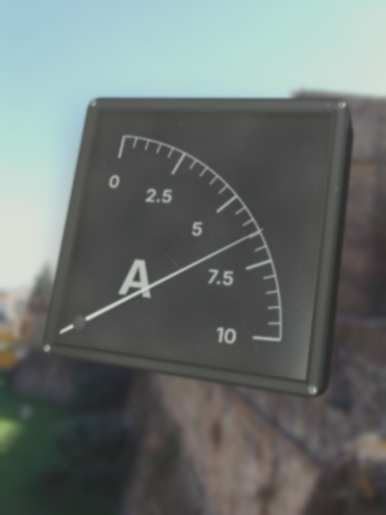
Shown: 6.5 A
